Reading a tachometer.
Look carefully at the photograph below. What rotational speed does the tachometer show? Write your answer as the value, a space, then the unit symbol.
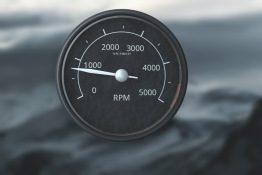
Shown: 750 rpm
